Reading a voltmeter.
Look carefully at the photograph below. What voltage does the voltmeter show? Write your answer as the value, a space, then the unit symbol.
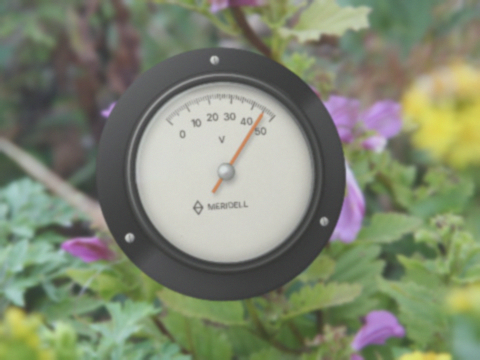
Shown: 45 V
